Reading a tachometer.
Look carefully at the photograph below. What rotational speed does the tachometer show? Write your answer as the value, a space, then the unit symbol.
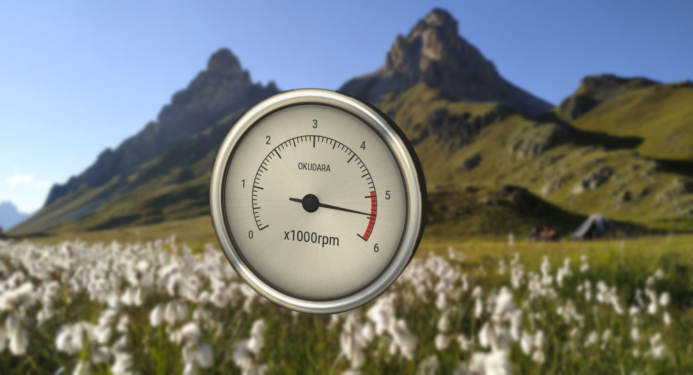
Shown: 5400 rpm
